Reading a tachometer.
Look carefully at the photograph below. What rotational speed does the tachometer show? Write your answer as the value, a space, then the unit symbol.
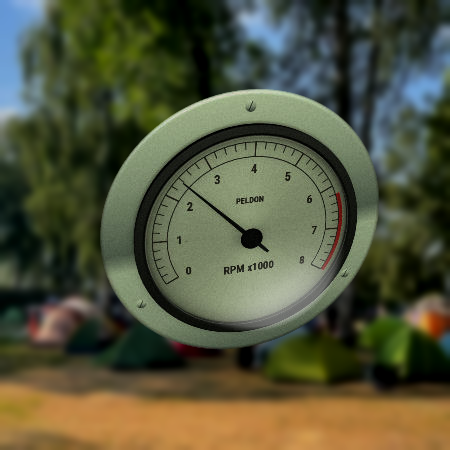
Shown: 2400 rpm
